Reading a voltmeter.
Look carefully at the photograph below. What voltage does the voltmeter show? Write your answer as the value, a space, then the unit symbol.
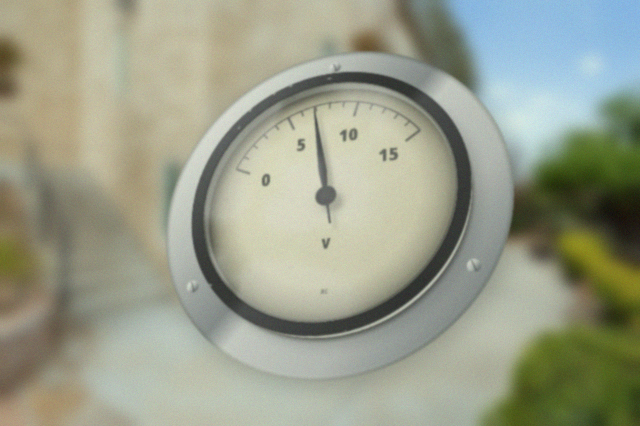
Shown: 7 V
